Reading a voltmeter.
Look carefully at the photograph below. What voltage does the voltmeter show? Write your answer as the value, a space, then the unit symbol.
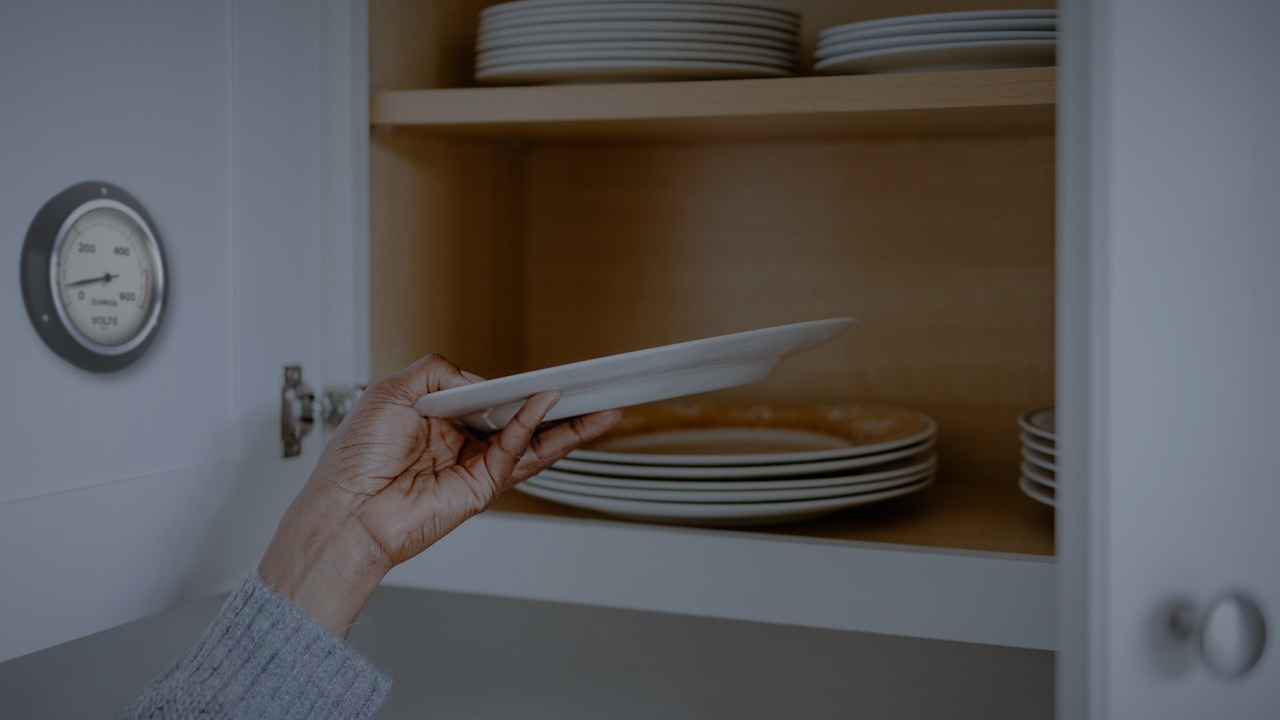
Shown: 50 V
